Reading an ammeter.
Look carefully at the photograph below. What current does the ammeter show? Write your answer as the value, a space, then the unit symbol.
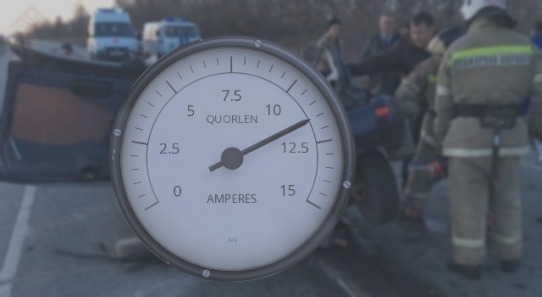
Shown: 11.5 A
